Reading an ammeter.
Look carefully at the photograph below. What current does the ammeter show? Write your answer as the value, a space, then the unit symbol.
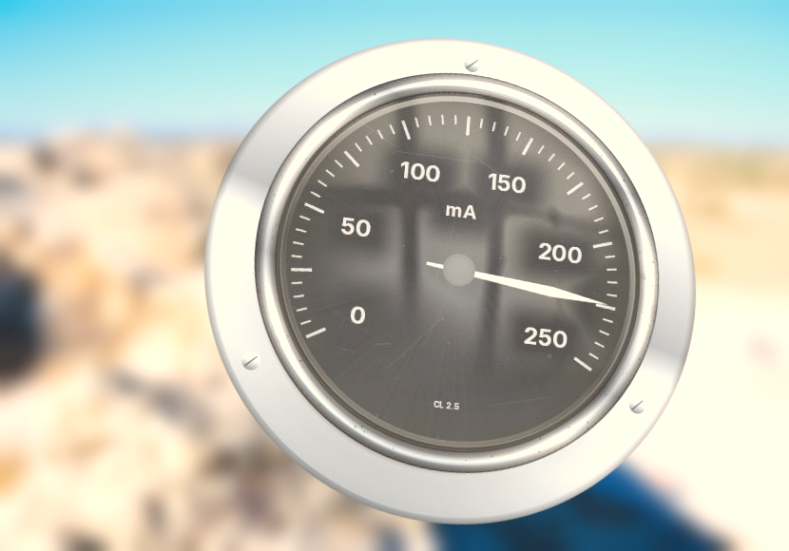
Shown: 225 mA
